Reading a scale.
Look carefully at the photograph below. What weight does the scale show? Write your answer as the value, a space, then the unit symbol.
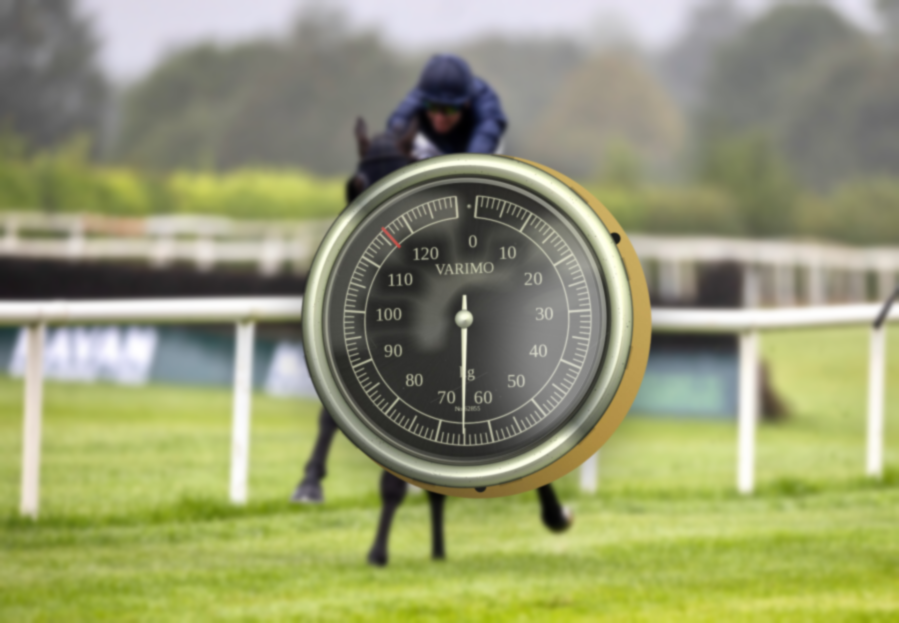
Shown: 65 kg
